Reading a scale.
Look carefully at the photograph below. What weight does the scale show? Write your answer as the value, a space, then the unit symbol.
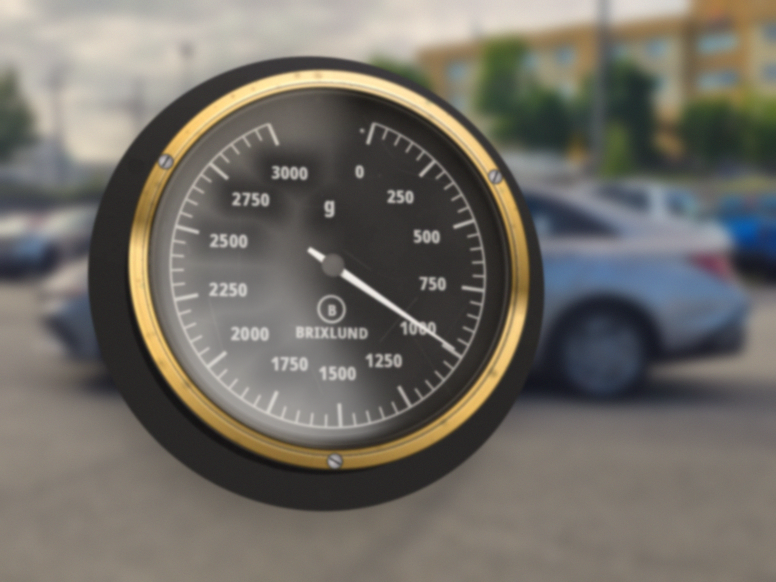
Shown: 1000 g
